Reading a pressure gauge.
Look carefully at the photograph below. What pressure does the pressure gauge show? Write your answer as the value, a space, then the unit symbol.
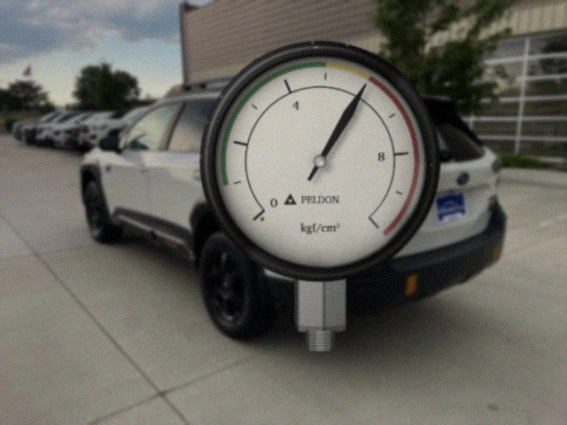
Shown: 6 kg/cm²
